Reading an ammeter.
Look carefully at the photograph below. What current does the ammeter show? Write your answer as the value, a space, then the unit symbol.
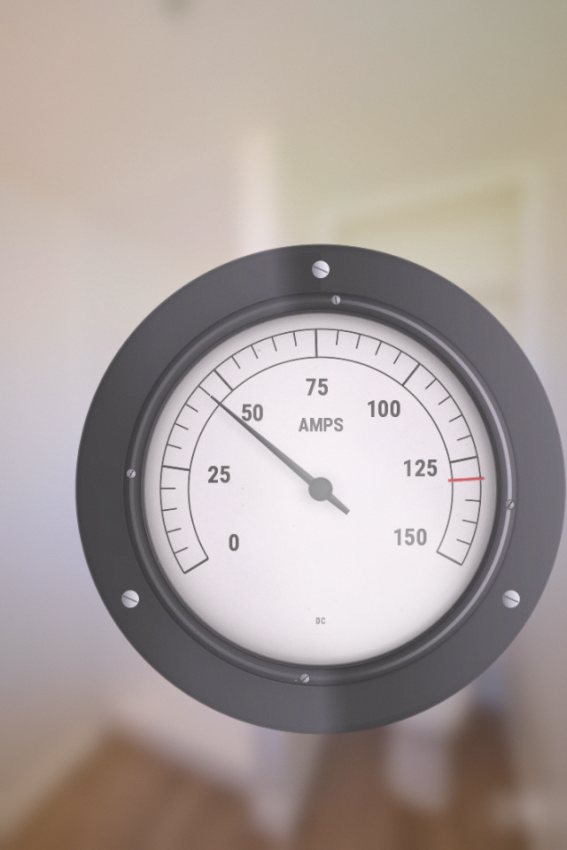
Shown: 45 A
